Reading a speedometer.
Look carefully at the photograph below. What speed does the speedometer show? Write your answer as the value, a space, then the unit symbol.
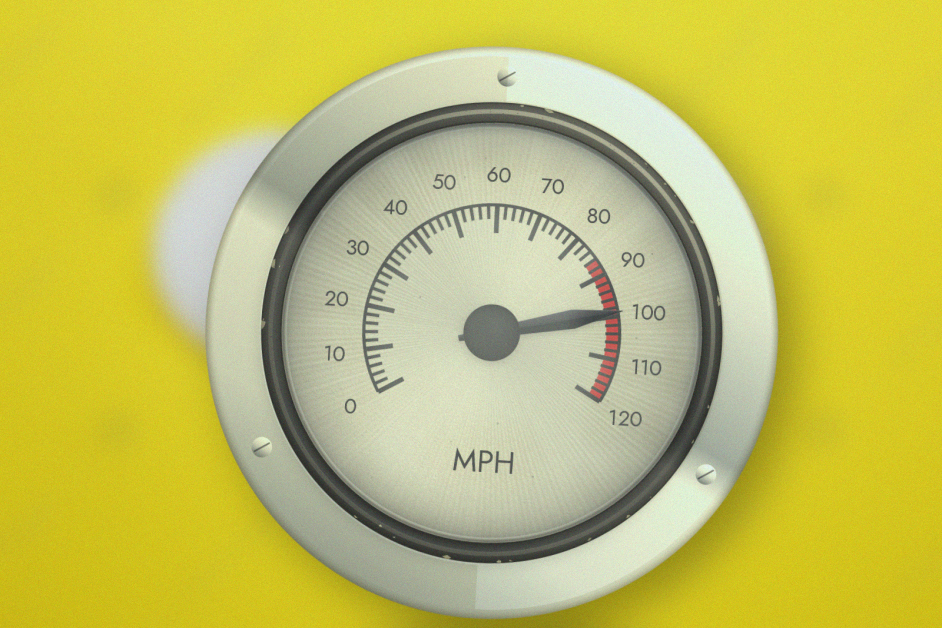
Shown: 99 mph
